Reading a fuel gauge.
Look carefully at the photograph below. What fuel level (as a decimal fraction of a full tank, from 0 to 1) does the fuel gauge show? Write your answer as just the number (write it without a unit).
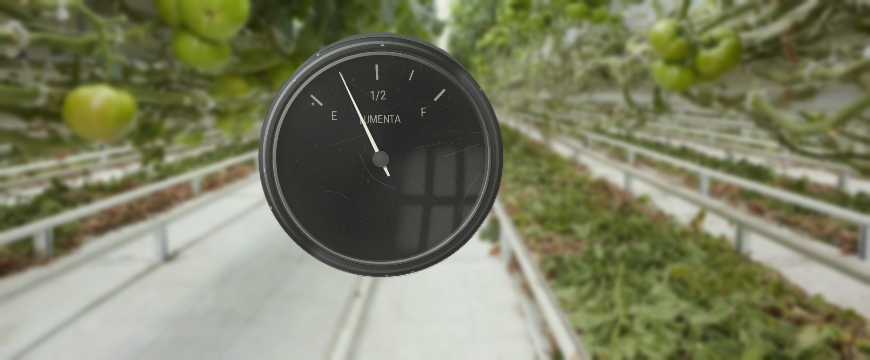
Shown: 0.25
